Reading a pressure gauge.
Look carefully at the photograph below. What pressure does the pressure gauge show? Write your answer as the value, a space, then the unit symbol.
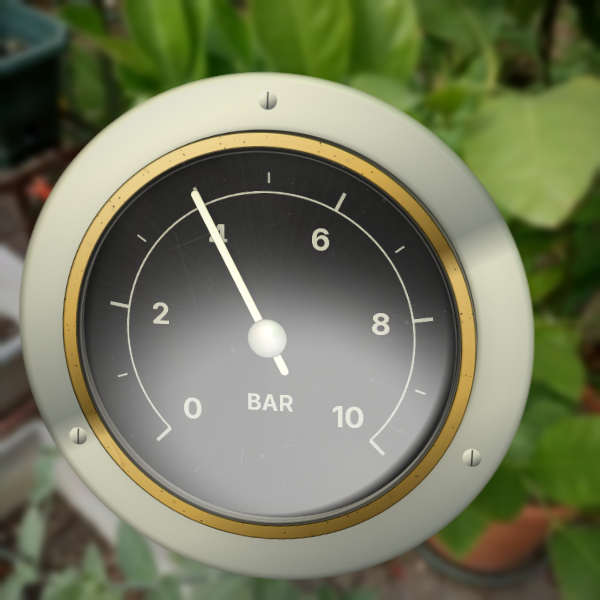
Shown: 4 bar
